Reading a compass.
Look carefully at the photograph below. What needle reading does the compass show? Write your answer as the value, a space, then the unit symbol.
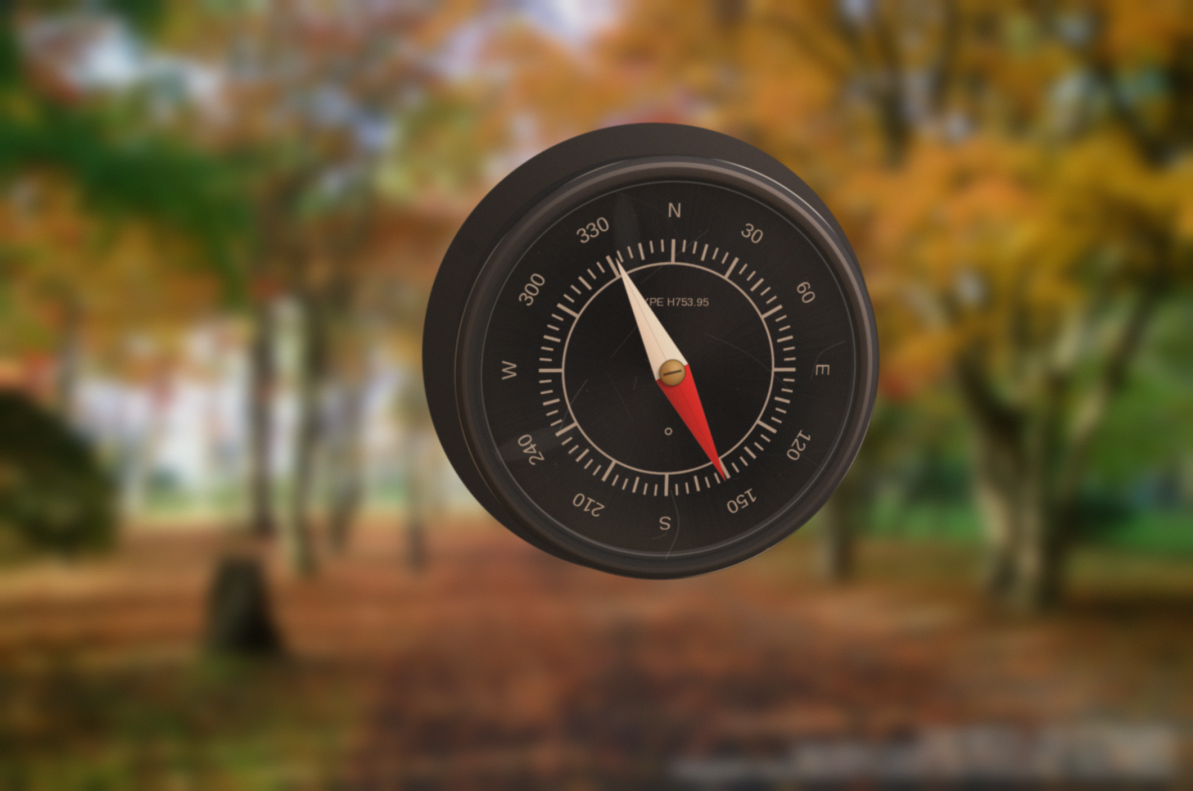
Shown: 152.5 °
